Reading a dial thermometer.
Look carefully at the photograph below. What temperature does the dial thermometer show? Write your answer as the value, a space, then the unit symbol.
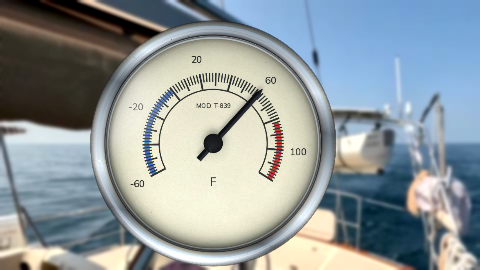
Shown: 60 °F
